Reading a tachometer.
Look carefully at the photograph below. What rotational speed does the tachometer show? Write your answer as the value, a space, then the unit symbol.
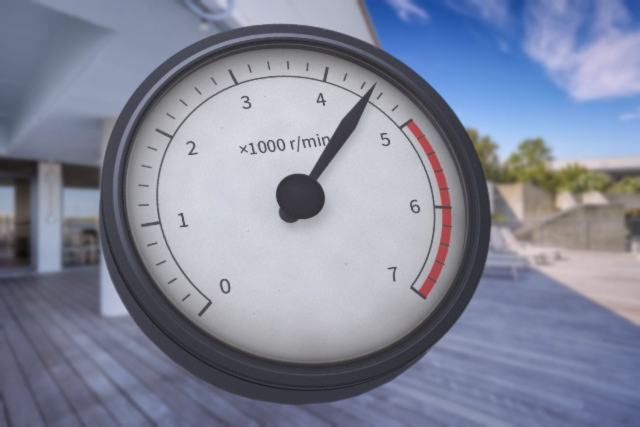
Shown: 4500 rpm
